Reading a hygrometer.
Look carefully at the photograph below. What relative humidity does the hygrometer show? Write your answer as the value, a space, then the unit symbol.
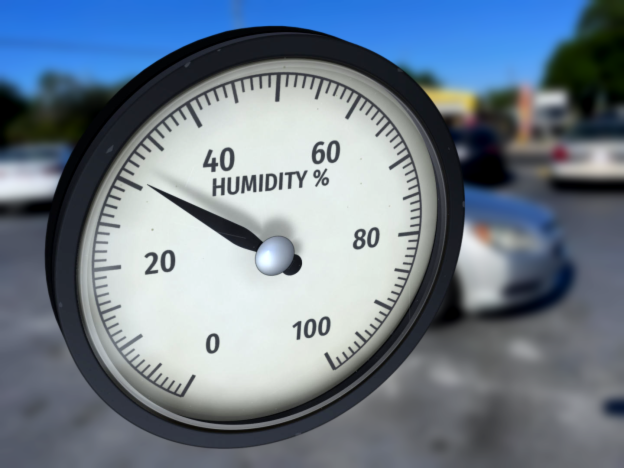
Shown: 31 %
